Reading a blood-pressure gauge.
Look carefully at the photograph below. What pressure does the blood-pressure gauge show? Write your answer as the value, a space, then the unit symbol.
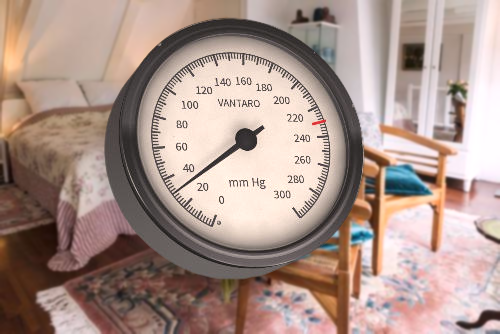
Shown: 30 mmHg
